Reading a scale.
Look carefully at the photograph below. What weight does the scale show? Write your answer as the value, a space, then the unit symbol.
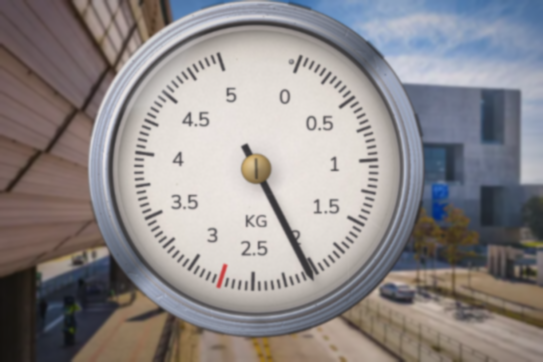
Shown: 2.05 kg
